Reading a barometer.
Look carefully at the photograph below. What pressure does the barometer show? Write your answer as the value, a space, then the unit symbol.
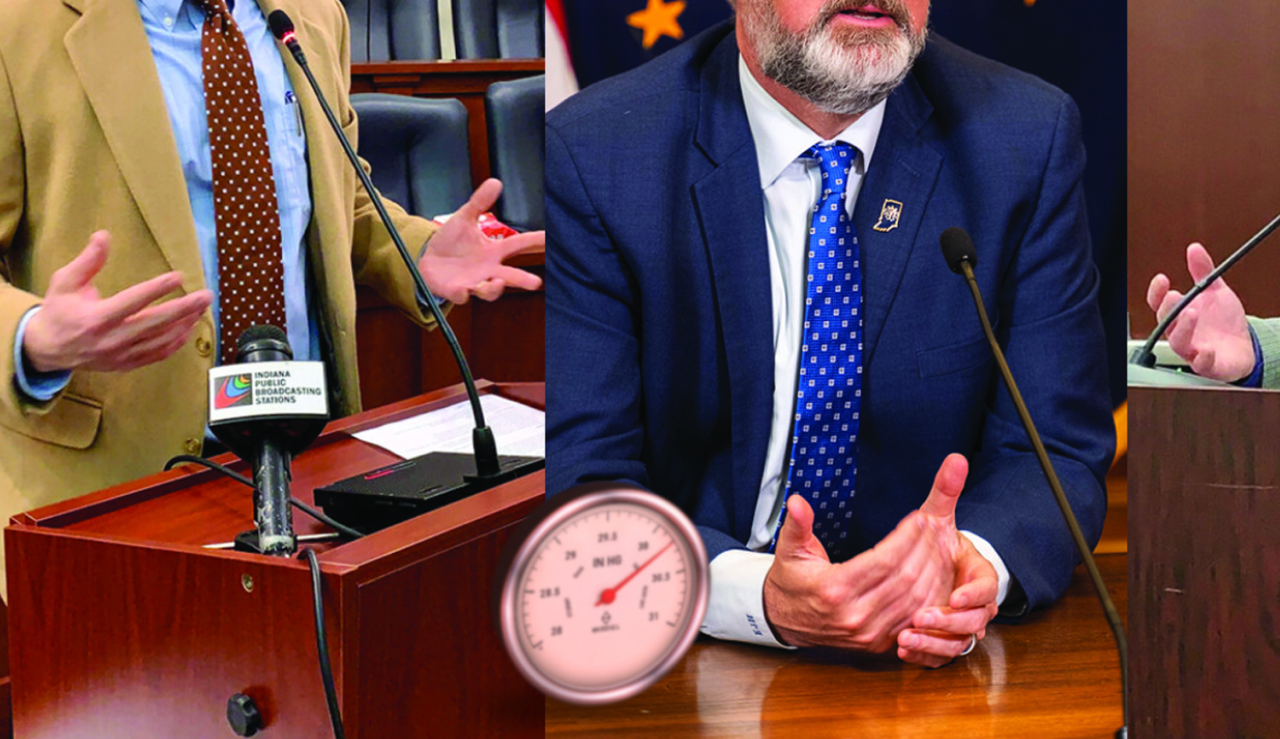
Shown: 30.2 inHg
